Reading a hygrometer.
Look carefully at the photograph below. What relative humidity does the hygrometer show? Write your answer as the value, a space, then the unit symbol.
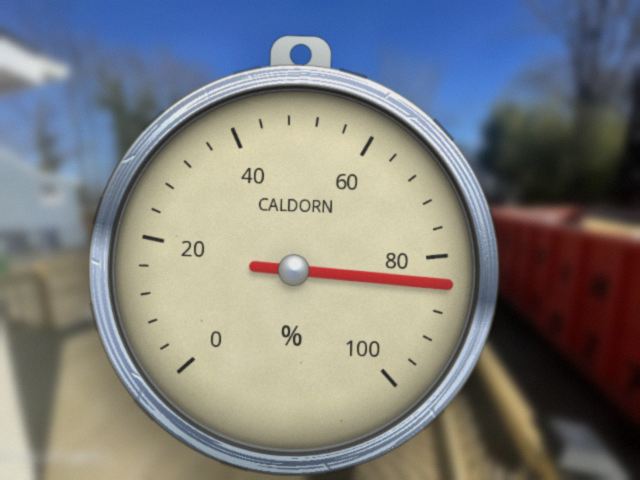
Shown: 84 %
